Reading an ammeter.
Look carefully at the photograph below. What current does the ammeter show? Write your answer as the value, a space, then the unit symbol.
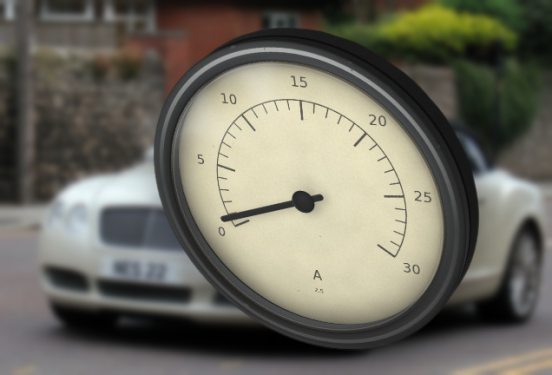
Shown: 1 A
